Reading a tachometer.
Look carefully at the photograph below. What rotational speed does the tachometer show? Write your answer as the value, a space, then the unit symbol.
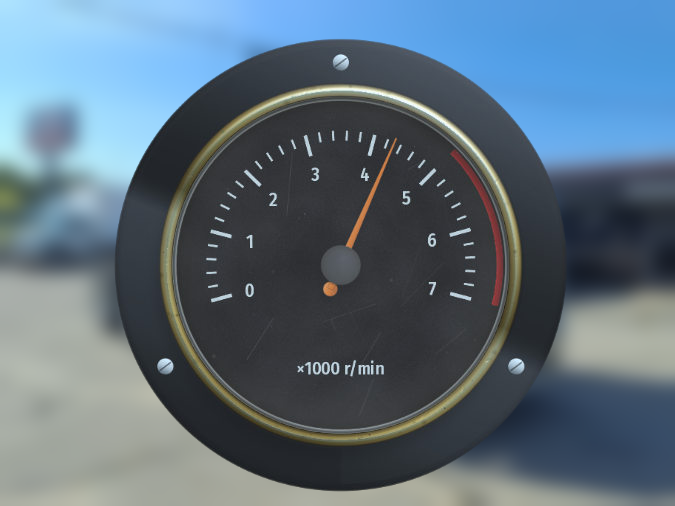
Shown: 4300 rpm
